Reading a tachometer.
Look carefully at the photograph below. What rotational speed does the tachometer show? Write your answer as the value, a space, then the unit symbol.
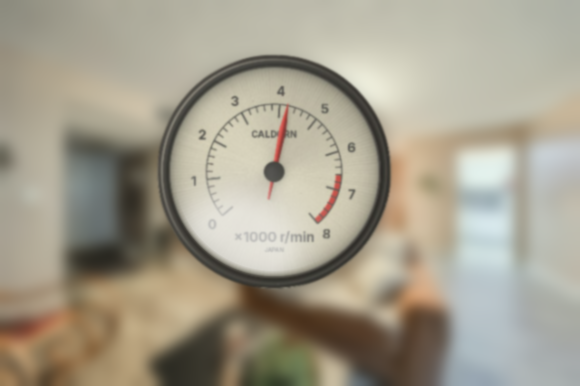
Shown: 4200 rpm
